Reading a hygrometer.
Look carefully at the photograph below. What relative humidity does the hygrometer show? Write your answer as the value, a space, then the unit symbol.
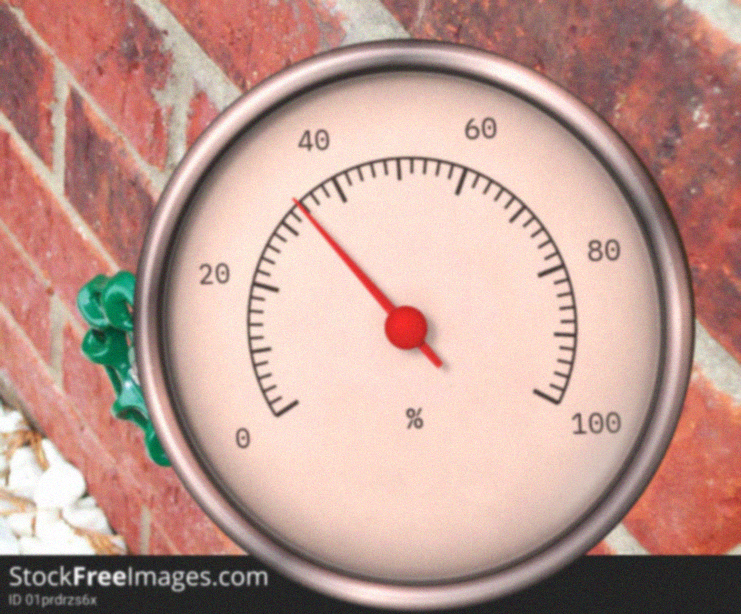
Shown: 34 %
